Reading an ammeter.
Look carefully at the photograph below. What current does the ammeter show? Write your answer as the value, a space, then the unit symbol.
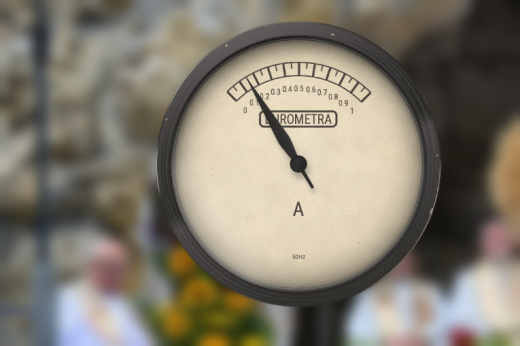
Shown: 0.15 A
